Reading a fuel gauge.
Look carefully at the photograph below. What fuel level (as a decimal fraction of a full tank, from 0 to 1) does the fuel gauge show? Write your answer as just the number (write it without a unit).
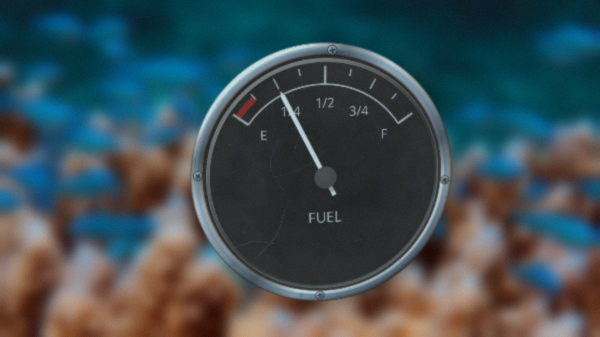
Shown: 0.25
